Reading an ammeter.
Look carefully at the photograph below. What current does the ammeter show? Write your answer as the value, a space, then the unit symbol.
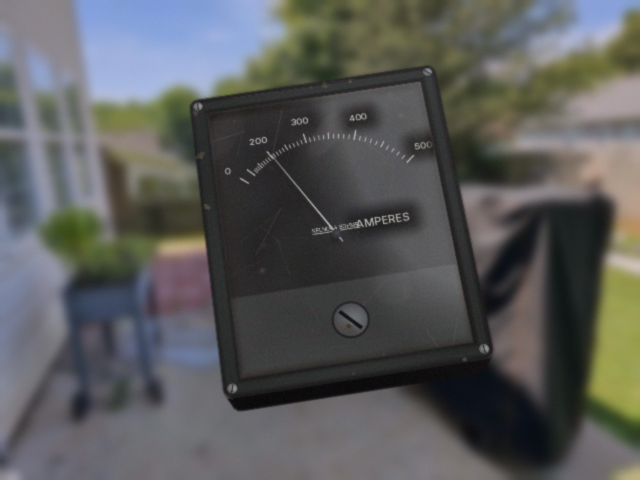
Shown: 200 A
